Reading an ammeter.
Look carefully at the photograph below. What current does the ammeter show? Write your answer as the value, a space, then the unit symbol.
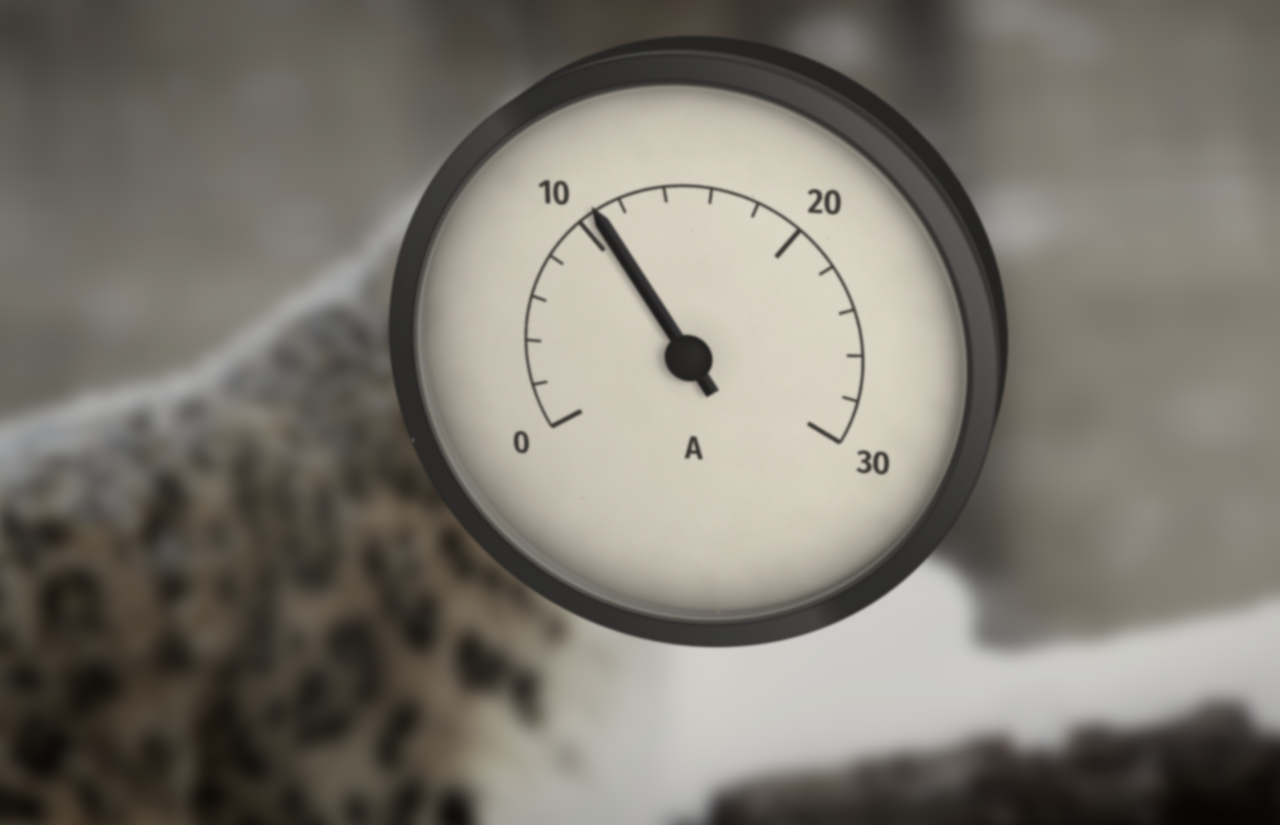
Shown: 11 A
